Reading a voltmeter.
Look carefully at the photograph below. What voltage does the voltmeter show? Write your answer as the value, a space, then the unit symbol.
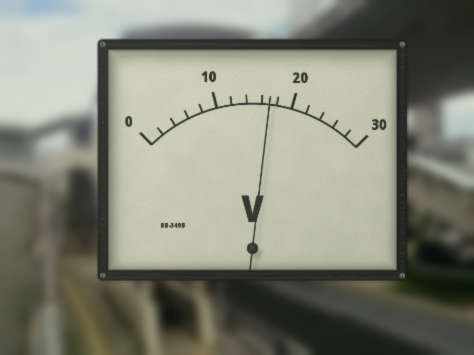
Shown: 17 V
